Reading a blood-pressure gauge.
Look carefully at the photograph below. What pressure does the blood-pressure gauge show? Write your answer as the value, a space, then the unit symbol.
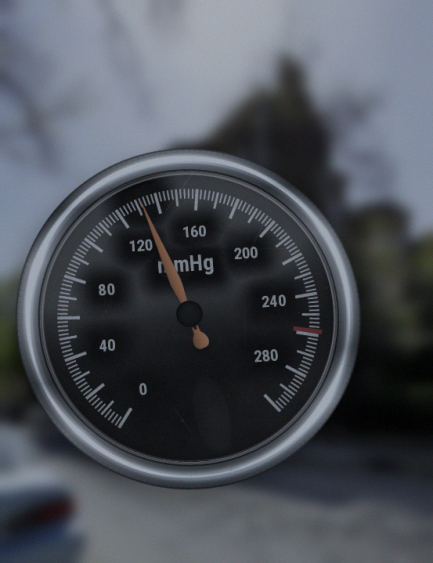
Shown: 132 mmHg
